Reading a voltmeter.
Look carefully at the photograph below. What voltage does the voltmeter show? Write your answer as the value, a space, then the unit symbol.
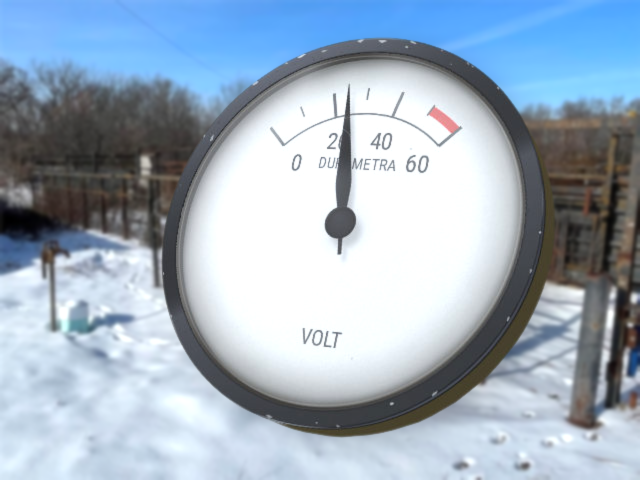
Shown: 25 V
